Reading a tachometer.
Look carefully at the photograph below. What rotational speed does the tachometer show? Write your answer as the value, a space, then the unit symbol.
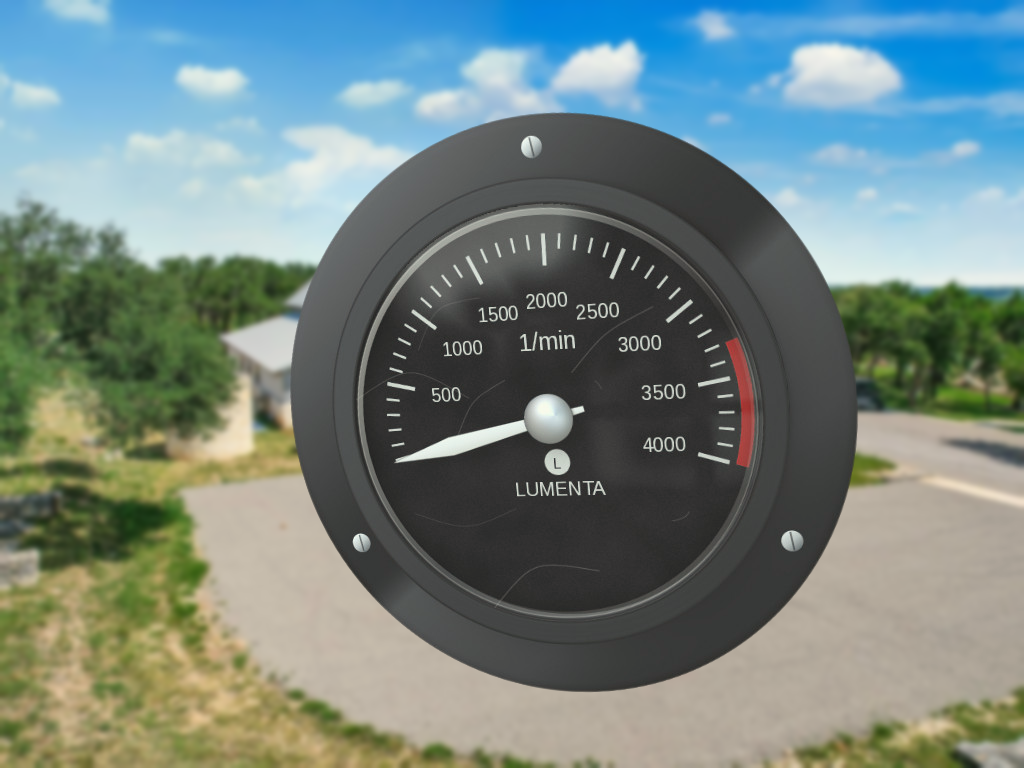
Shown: 0 rpm
